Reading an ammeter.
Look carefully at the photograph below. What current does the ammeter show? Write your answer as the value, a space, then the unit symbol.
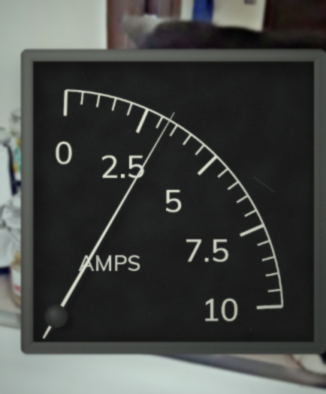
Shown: 3.25 A
